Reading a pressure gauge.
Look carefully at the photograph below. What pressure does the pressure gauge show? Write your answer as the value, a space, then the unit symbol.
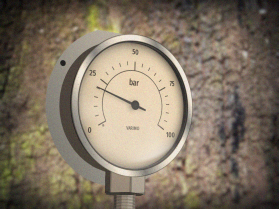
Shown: 20 bar
